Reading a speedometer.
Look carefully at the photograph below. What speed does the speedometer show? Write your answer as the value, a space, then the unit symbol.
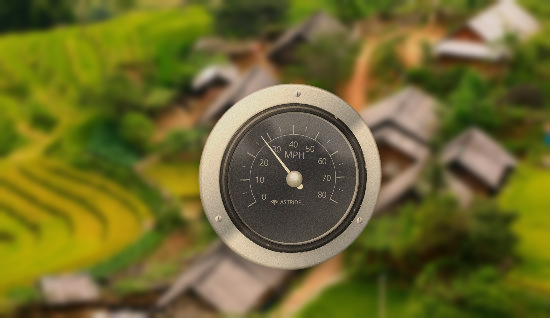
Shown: 27.5 mph
